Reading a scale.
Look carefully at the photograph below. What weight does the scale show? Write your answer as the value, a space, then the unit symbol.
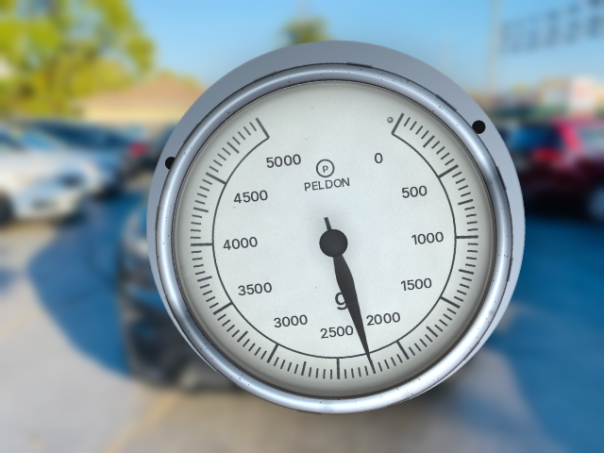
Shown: 2250 g
